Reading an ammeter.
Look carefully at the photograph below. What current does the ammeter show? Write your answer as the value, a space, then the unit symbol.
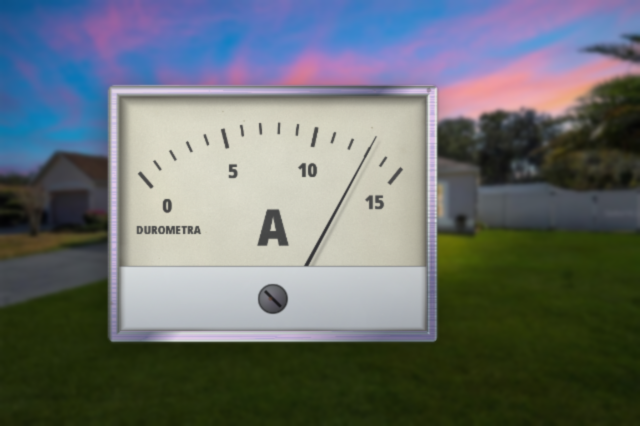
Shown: 13 A
